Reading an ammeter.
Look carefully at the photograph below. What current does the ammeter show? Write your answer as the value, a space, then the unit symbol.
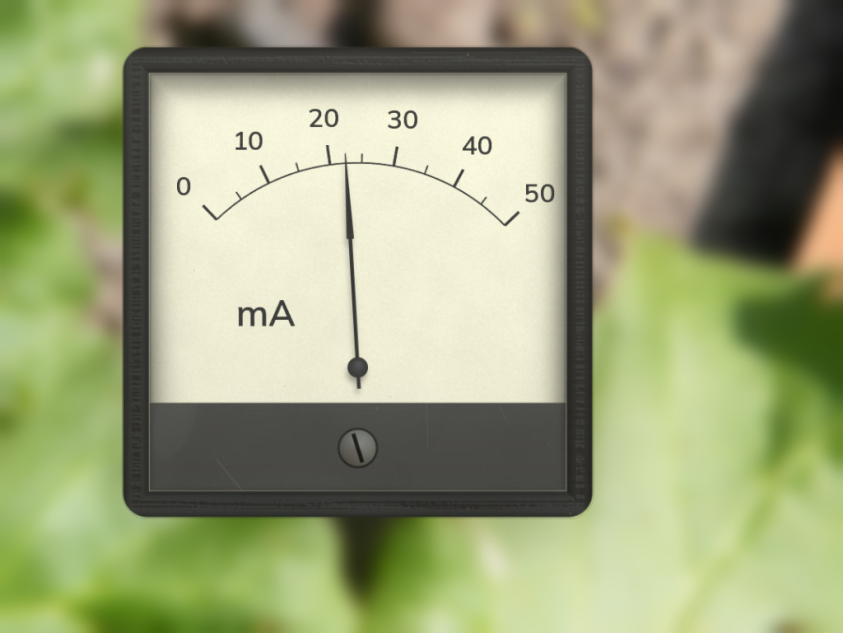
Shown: 22.5 mA
